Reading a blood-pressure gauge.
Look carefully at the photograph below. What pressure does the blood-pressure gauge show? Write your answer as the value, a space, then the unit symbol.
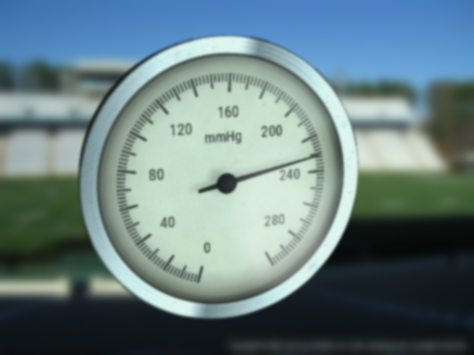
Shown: 230 mmHg
